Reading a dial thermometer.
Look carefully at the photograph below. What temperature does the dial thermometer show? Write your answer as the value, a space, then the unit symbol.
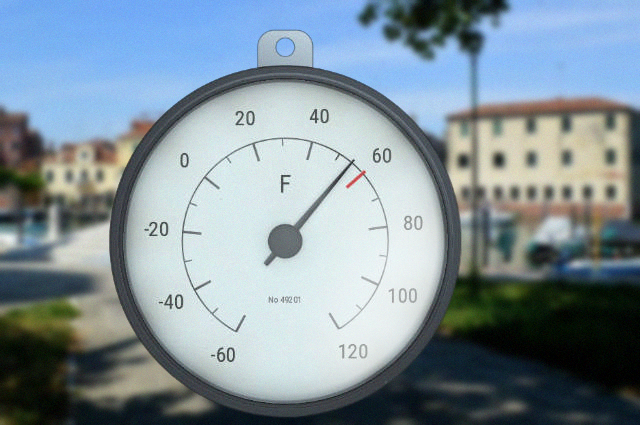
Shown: 55 °F
